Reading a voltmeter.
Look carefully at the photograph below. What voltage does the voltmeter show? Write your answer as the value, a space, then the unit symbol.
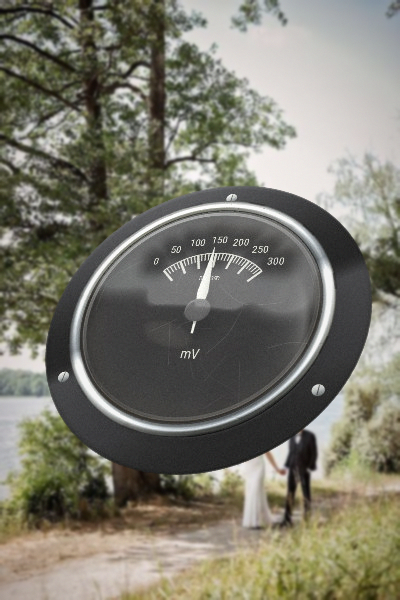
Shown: 150 mV
